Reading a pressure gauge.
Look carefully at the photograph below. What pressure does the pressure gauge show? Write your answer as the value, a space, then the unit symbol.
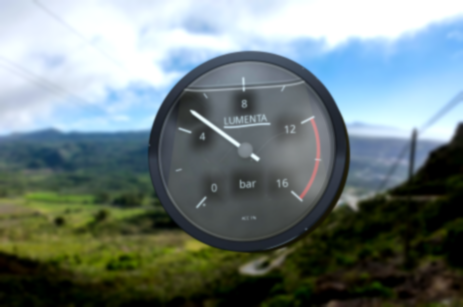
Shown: 5 bar
